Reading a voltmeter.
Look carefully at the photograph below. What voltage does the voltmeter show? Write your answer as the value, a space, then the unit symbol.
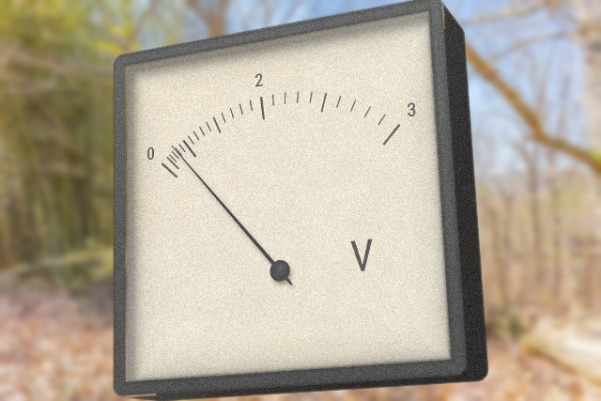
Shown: 0.8 V
